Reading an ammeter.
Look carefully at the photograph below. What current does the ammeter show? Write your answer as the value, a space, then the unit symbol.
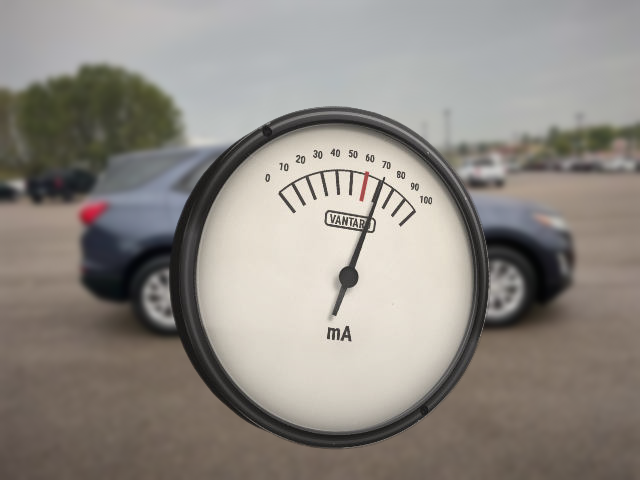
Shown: 70 mA
